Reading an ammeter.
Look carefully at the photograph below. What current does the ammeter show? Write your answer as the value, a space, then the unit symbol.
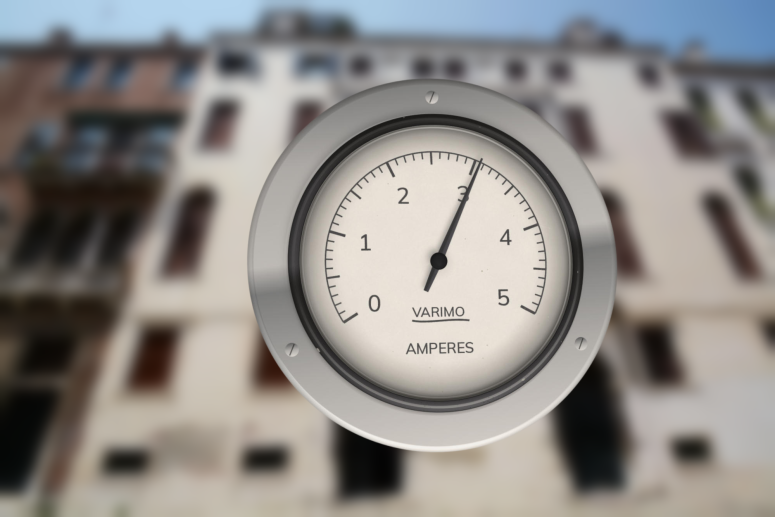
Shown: 3.05 A
